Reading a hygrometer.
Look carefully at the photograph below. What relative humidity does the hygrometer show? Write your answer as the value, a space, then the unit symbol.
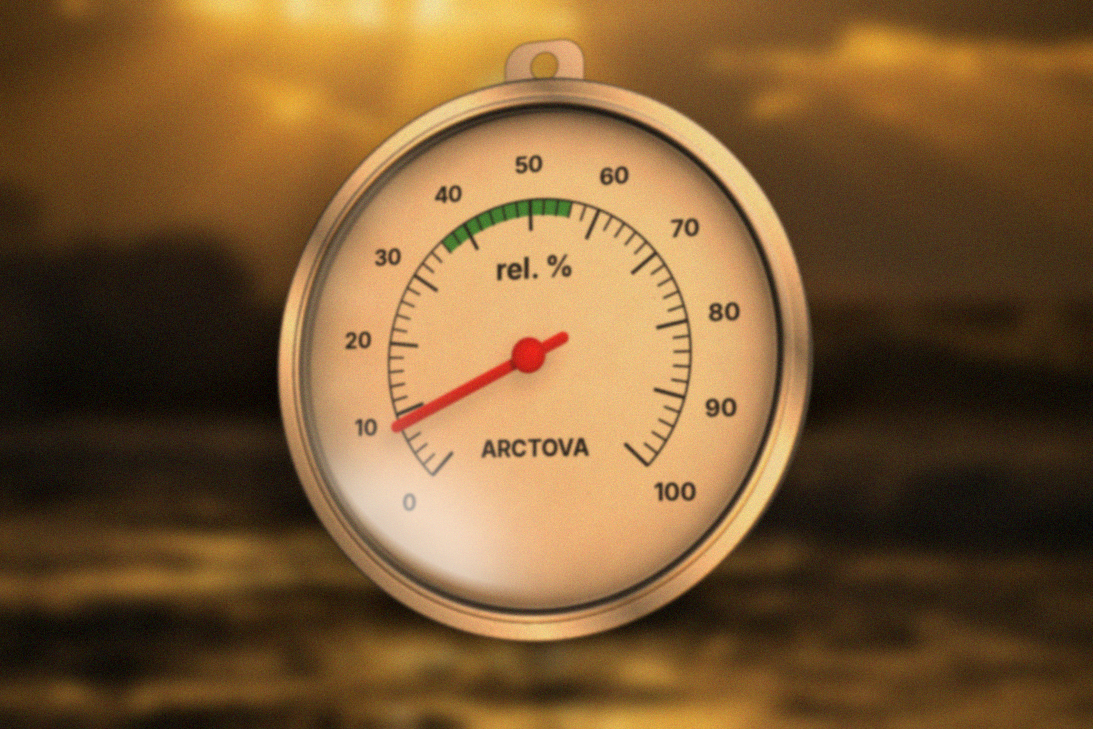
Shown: 8 %
